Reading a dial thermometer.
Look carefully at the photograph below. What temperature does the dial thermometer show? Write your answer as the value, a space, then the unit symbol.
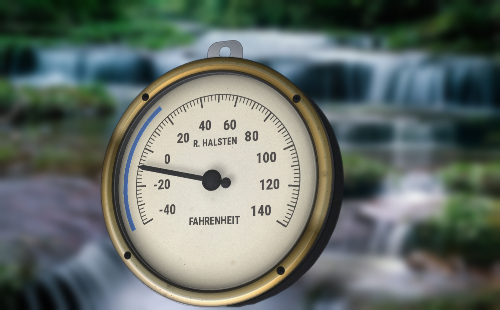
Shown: -10 °F
